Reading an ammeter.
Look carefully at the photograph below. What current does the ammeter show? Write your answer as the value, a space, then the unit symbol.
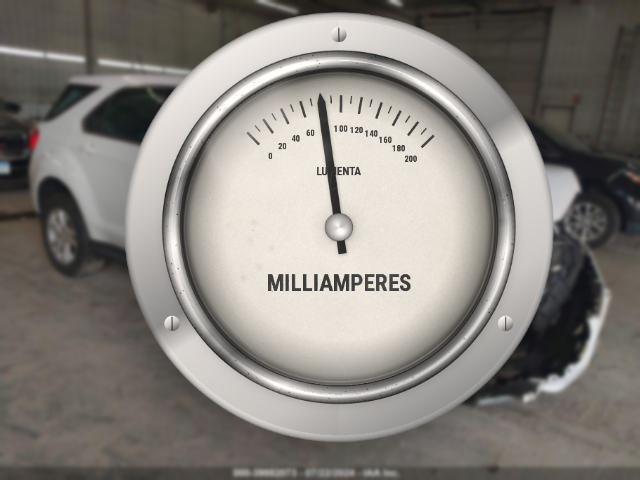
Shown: 80 mA
